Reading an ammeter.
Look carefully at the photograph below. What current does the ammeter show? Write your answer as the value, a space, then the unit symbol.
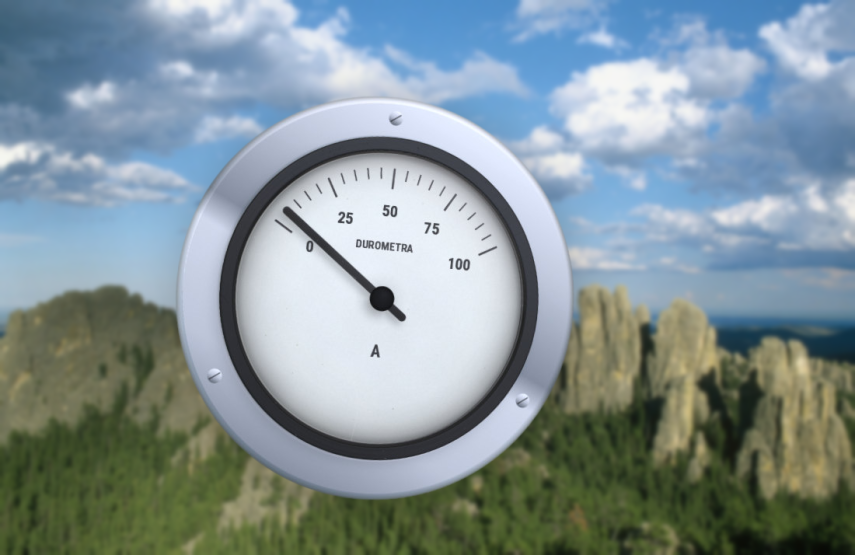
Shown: 5 A
